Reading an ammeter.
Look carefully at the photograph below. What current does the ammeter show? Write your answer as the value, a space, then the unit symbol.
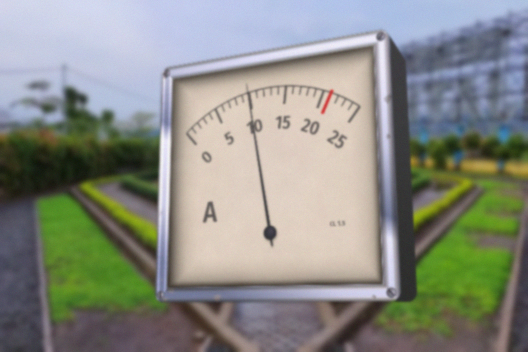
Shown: 10 A
